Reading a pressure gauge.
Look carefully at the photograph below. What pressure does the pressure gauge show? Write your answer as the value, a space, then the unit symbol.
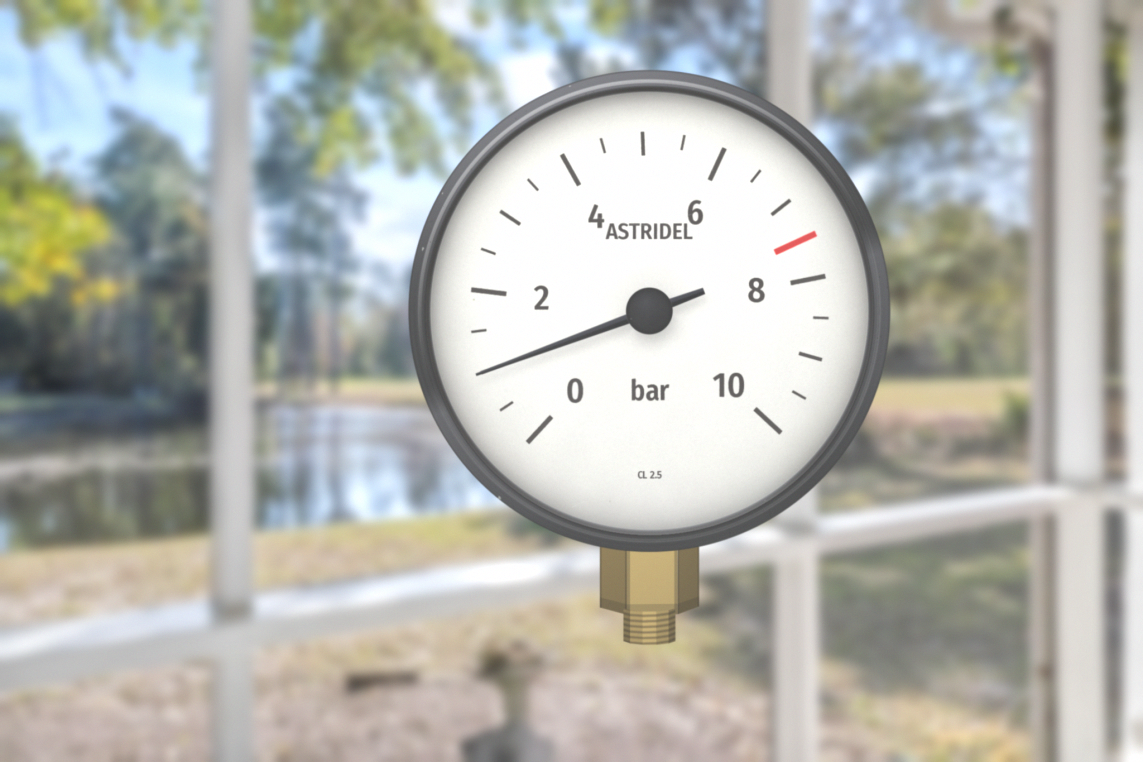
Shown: 1 bar
